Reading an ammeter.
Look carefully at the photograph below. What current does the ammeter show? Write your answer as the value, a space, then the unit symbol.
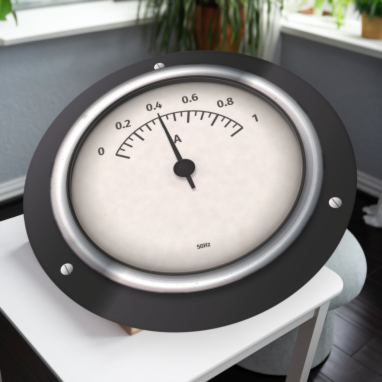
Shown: 0.4 A
